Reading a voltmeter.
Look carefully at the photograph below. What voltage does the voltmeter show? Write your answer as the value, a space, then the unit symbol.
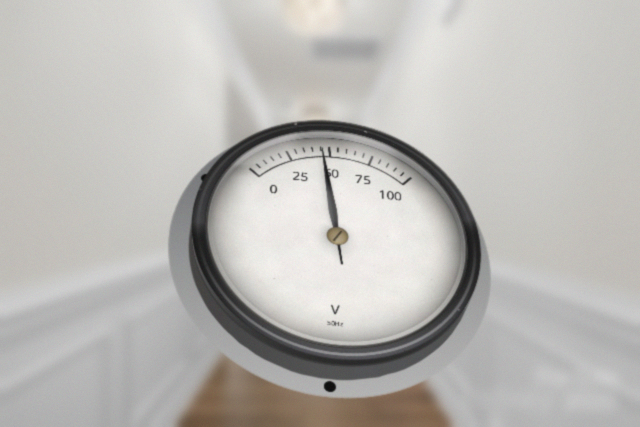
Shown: 45 V
